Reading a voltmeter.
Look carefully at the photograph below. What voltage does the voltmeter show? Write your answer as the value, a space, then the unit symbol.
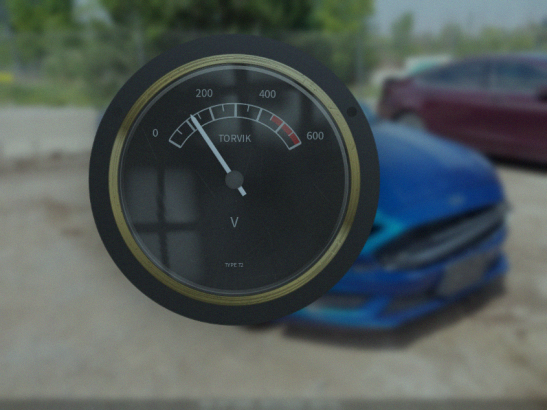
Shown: 125 V
